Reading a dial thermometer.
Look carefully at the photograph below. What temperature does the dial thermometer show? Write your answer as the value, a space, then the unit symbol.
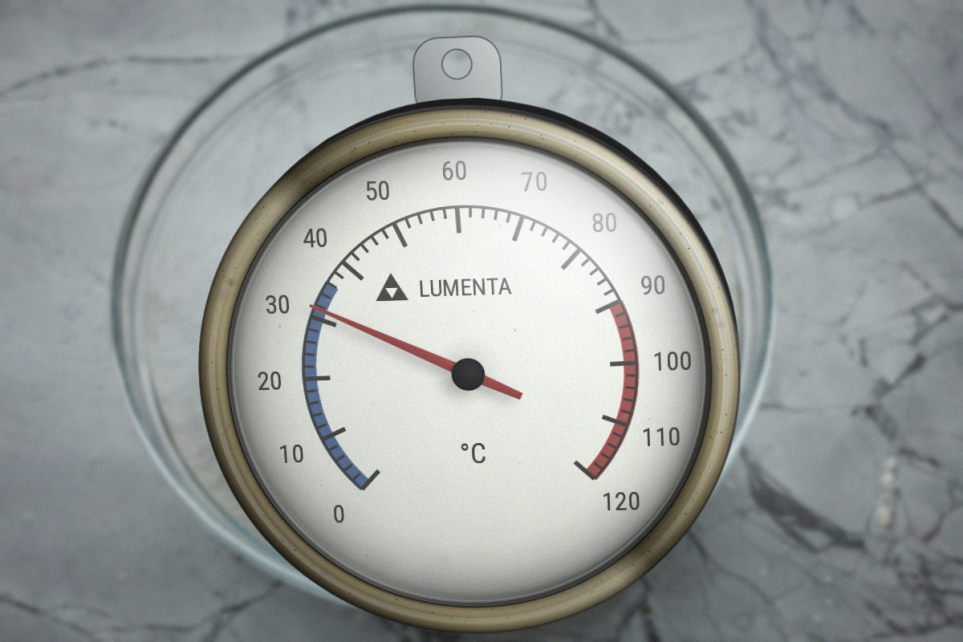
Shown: 32 °C
